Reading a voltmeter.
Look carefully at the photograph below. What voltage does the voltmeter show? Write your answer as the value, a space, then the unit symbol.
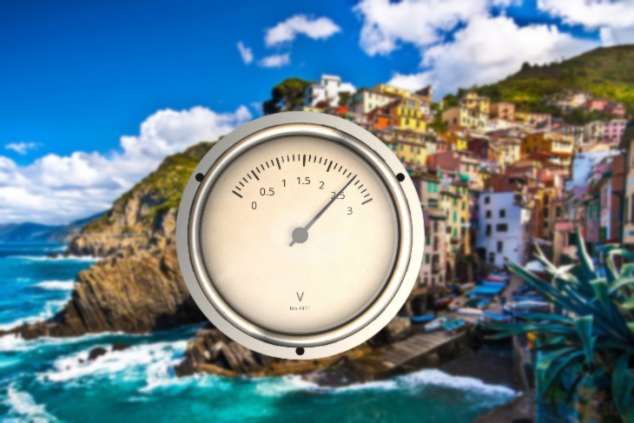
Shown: 2.5 V
